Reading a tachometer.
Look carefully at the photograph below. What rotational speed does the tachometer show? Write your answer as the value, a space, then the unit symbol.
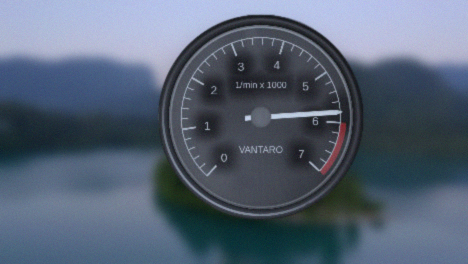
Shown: 5800 rpm
